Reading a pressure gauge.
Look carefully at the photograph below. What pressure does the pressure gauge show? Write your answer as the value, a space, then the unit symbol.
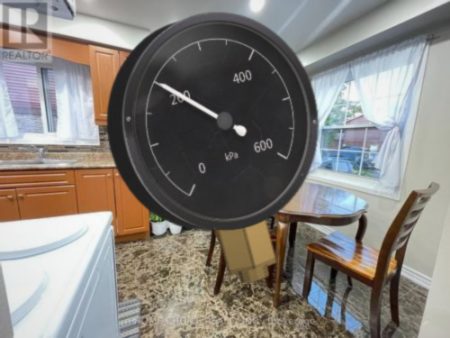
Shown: 200 kPa
